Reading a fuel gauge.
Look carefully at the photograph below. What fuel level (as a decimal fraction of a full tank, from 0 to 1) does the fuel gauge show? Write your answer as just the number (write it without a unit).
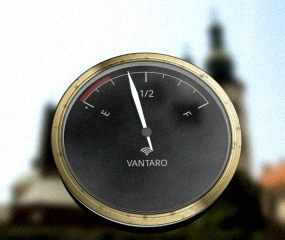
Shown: 0.375
